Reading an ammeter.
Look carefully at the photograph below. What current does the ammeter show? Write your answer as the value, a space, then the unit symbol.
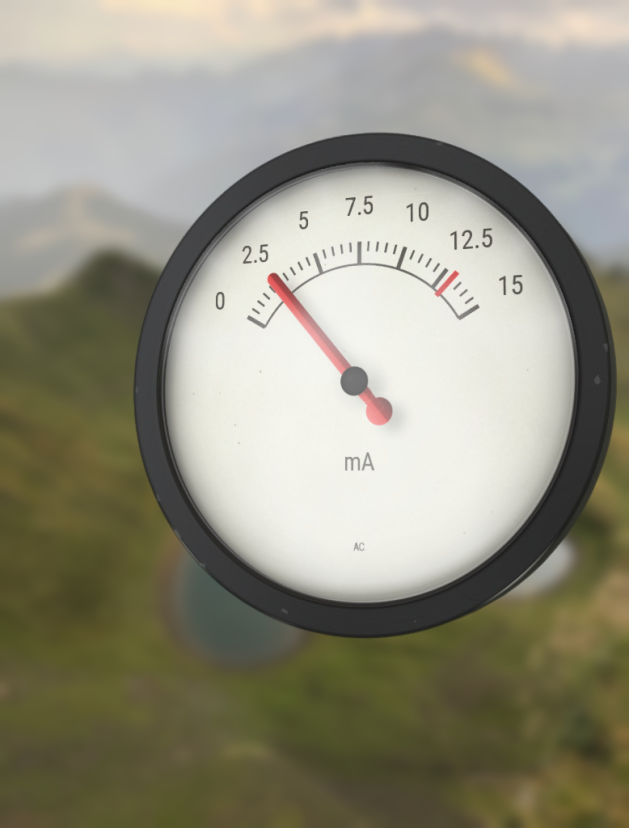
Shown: 2.5 mA
